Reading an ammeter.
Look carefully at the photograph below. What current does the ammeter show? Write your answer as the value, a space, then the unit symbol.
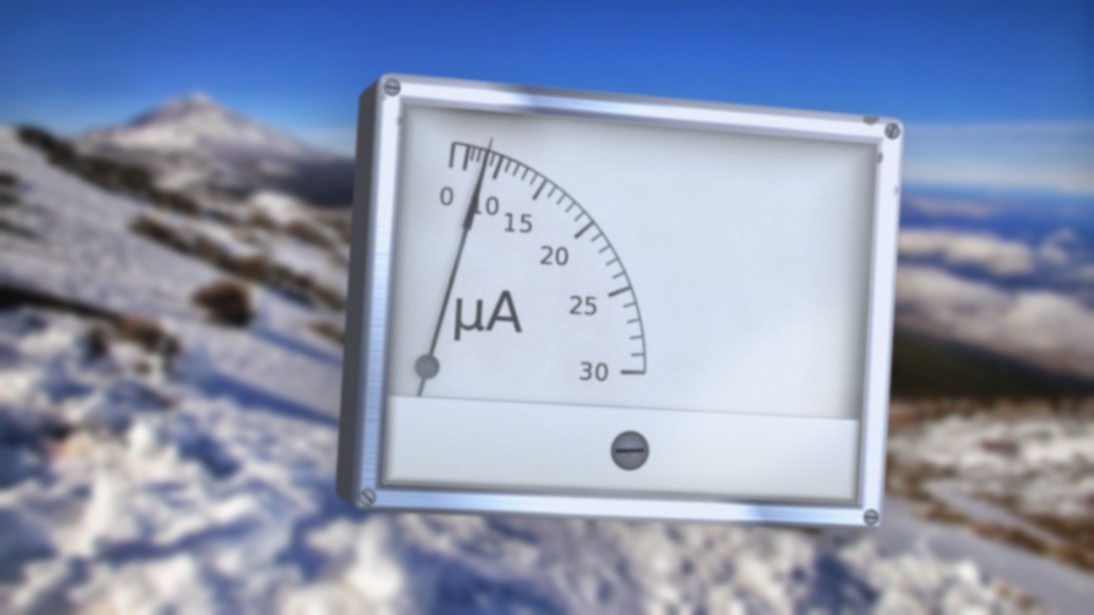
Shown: 8 µA
